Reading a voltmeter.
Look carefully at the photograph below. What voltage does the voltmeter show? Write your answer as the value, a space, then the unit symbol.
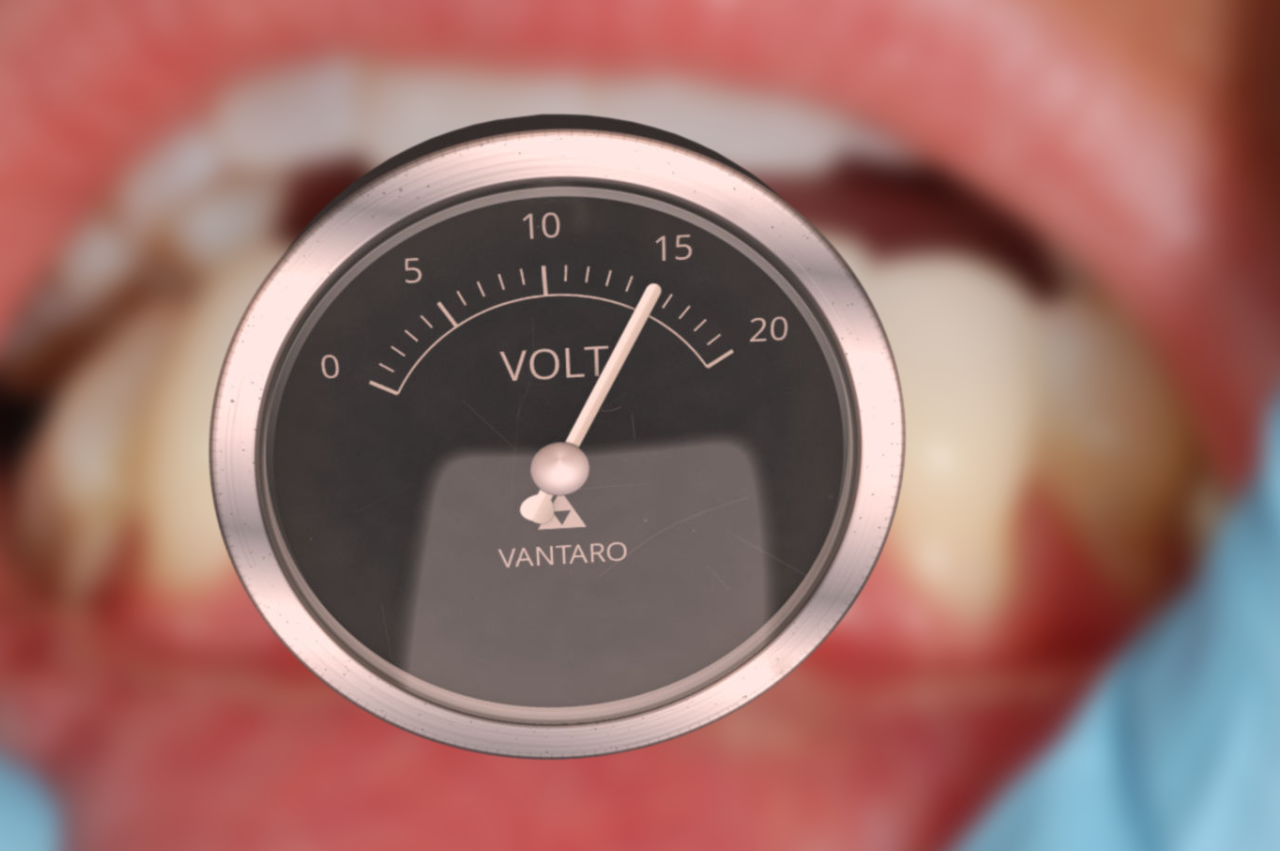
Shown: 15 V
